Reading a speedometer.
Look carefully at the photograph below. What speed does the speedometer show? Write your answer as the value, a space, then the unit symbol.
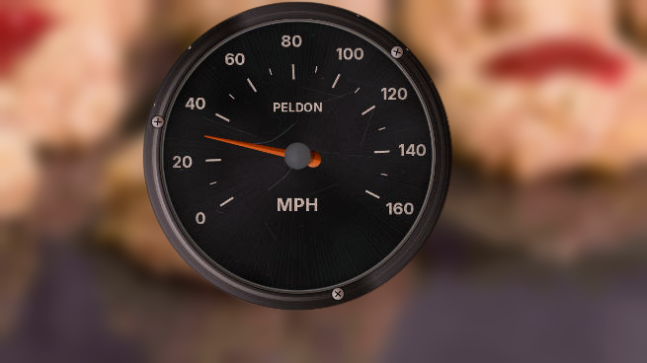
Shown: 30 mph
